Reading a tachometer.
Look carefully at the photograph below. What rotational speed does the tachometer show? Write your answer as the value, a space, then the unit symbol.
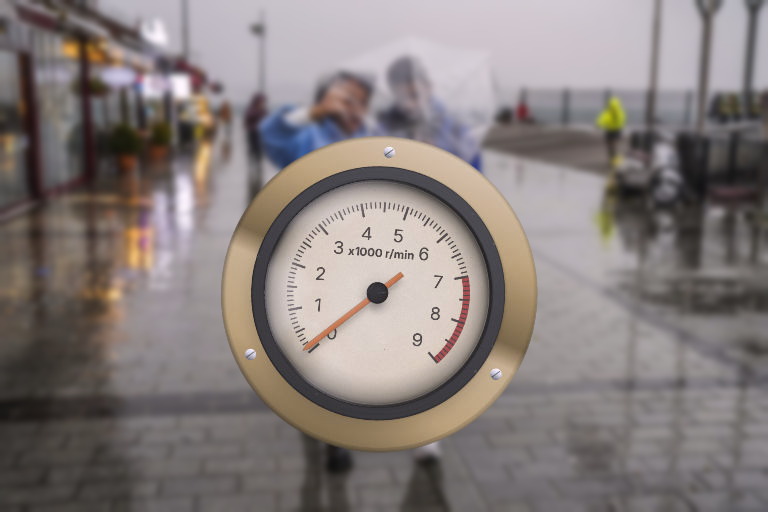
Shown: 100 rpm
